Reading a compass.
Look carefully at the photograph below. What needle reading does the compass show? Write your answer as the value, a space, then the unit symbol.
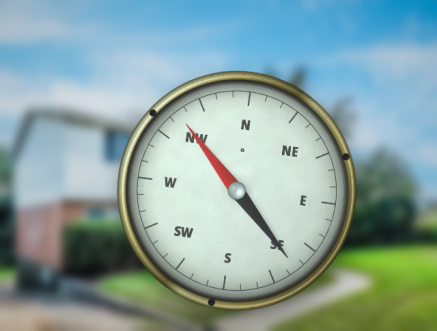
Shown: 315 °
